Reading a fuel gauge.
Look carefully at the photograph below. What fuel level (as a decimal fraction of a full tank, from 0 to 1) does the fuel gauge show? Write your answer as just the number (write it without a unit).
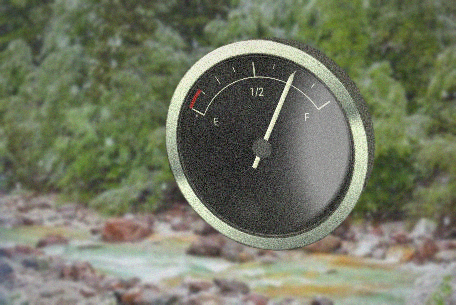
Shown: 0.75
